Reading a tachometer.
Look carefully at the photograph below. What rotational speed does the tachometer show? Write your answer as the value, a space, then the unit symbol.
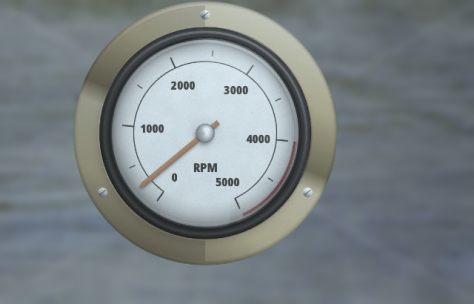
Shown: 250 rpm
